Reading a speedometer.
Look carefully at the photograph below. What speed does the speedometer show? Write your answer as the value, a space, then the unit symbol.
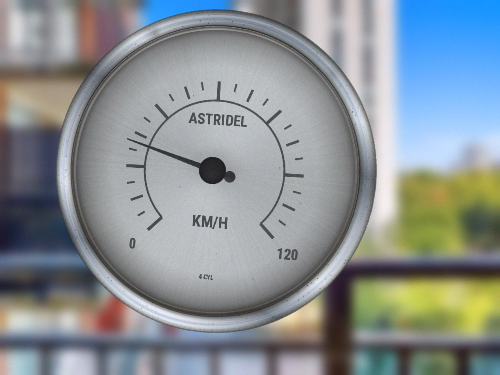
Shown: 27.5 km/h
